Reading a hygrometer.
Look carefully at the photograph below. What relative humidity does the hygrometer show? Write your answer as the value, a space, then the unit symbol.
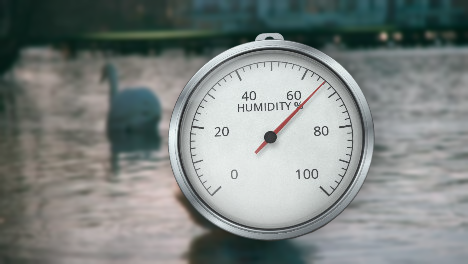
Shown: 66 %
